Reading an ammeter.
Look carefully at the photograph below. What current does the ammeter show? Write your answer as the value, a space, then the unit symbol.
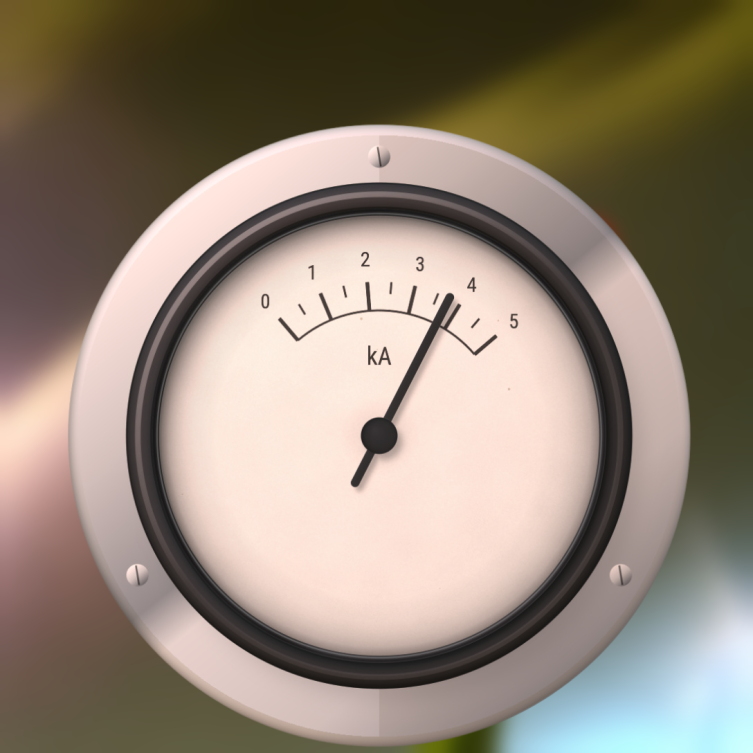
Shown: 3.75 kA
